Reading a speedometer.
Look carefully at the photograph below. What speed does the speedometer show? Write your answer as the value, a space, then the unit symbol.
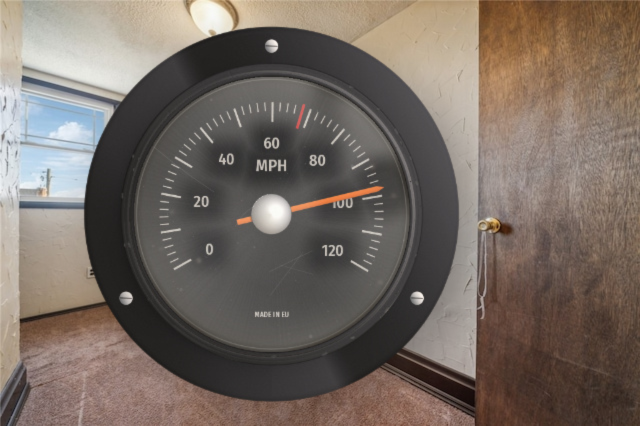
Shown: 98 mph
